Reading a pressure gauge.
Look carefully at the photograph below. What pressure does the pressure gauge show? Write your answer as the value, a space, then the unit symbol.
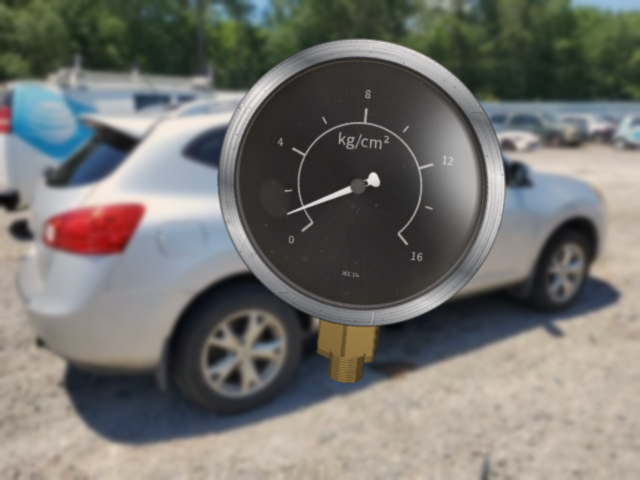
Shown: 1 kg/cm²
